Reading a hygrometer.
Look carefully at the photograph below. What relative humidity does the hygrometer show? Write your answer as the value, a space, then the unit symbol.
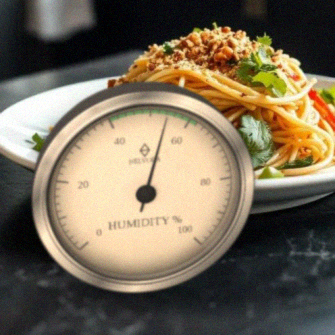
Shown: 54 %
